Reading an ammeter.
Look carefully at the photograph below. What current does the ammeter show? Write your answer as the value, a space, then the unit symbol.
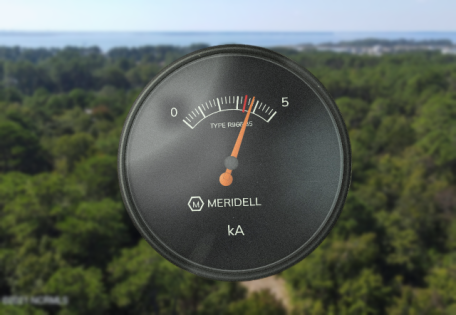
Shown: 3.8 kA
